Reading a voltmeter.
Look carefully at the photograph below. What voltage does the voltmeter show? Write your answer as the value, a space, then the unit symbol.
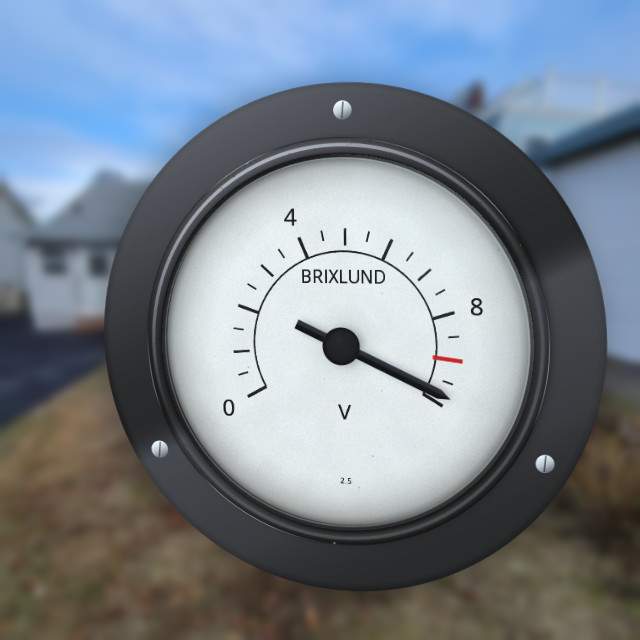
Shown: 9.75 V
